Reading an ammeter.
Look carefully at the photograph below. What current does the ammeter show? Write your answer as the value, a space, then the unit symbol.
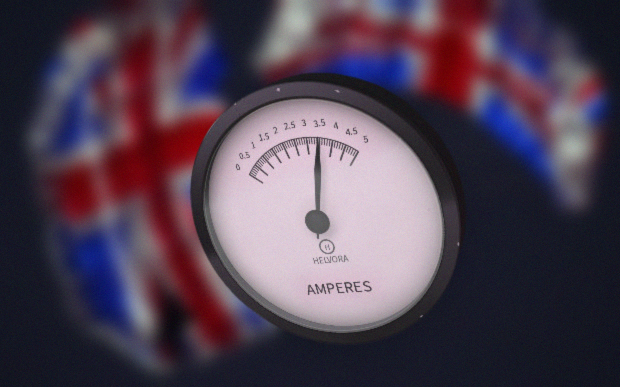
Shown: 3.5 A
